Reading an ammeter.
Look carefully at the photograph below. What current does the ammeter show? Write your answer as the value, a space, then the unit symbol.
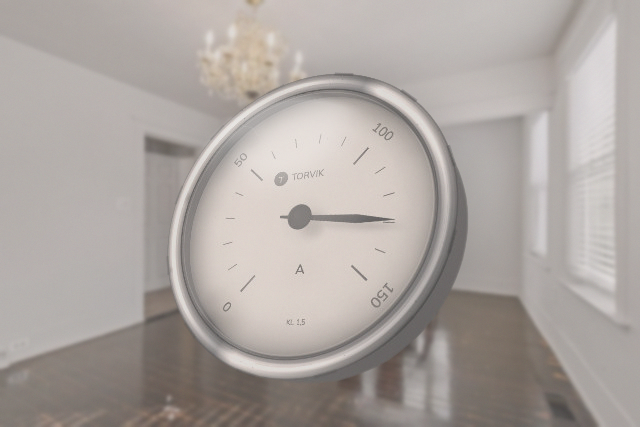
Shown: 130 A
